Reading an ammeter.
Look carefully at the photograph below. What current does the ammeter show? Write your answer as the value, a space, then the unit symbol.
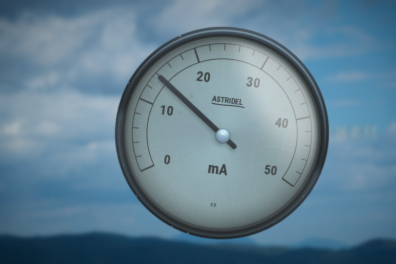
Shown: 14 mA
